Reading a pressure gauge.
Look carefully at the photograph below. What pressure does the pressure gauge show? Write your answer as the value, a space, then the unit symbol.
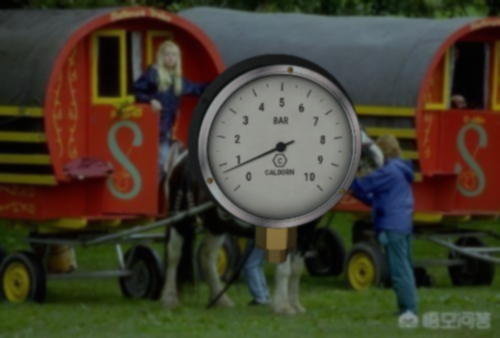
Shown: 0.75 bar
